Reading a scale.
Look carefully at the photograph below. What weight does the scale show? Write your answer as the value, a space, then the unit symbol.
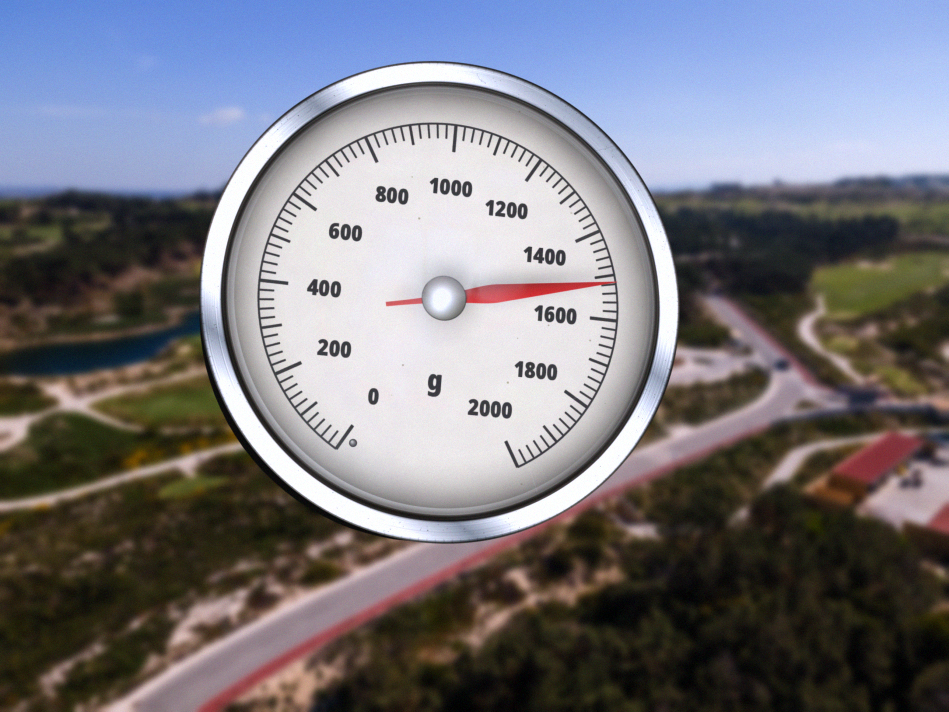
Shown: 1520 g
